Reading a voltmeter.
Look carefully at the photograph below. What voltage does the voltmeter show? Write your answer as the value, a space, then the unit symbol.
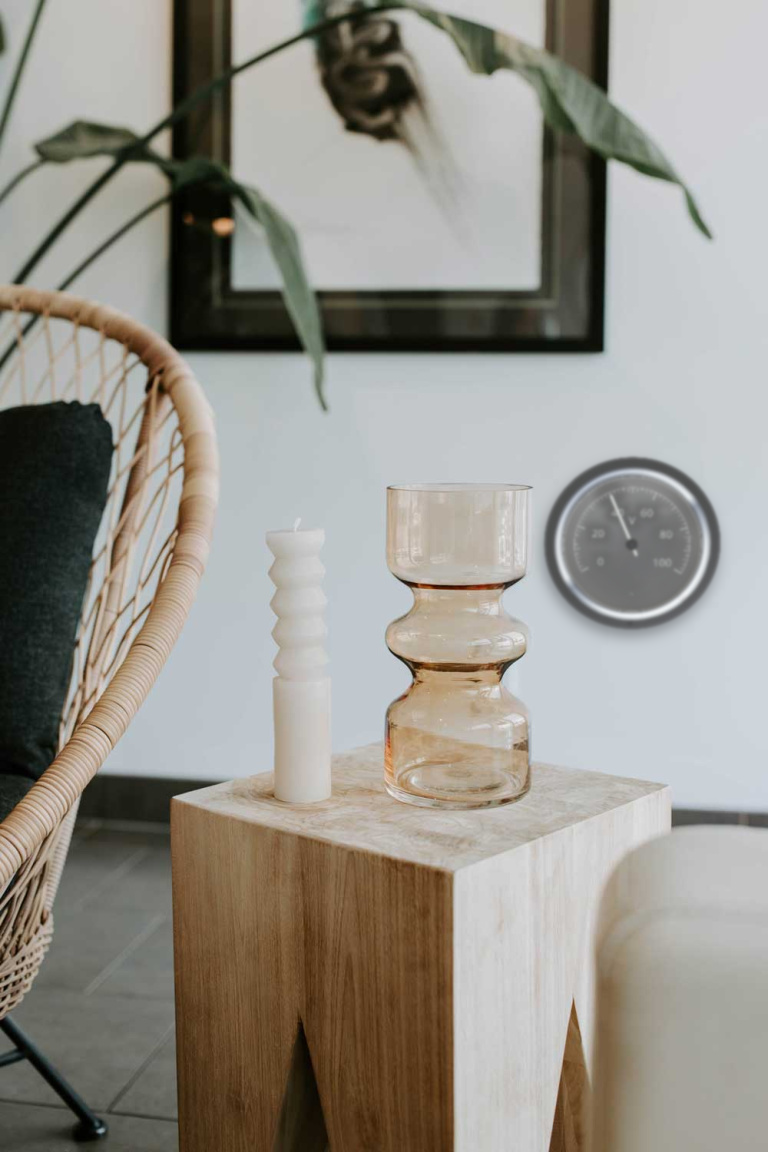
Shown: 40 V
